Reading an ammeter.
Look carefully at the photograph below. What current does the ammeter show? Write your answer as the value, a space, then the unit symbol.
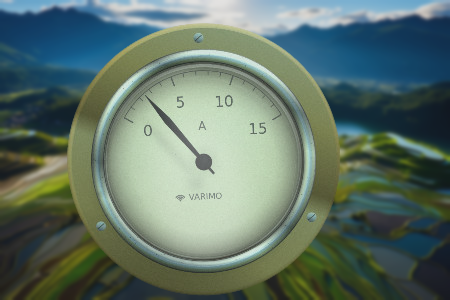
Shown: 2.5 A
